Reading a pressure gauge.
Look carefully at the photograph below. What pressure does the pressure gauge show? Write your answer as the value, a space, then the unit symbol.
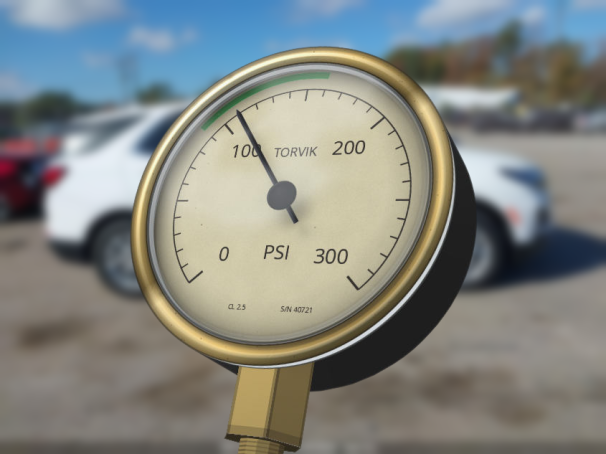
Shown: 110 psi
